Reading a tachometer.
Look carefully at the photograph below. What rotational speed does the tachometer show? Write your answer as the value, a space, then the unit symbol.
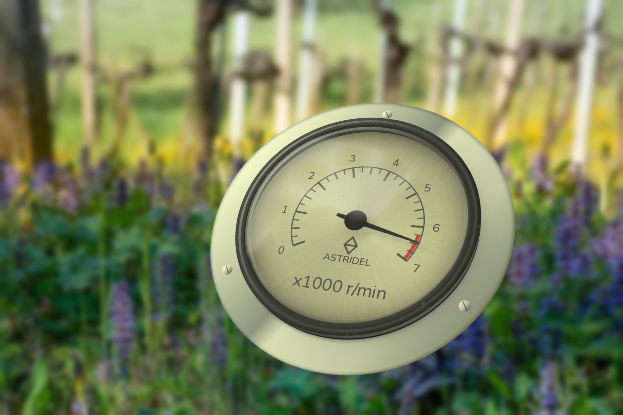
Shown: 6500 rpm
